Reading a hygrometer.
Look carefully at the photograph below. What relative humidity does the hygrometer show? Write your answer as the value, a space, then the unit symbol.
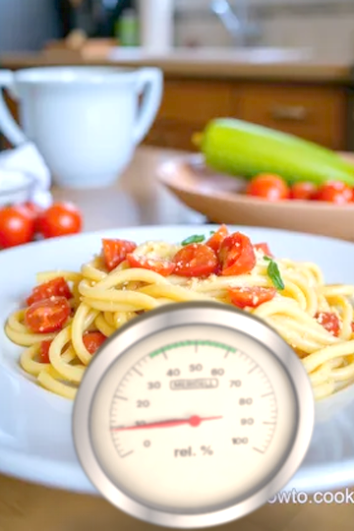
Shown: 10 %
